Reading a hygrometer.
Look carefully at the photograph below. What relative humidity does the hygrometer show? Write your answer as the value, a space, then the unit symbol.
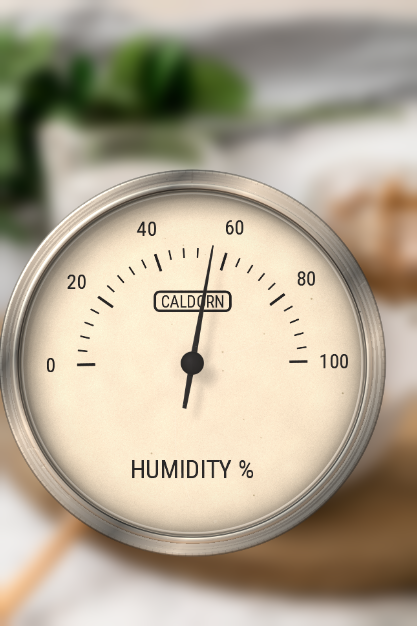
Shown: 56 %
